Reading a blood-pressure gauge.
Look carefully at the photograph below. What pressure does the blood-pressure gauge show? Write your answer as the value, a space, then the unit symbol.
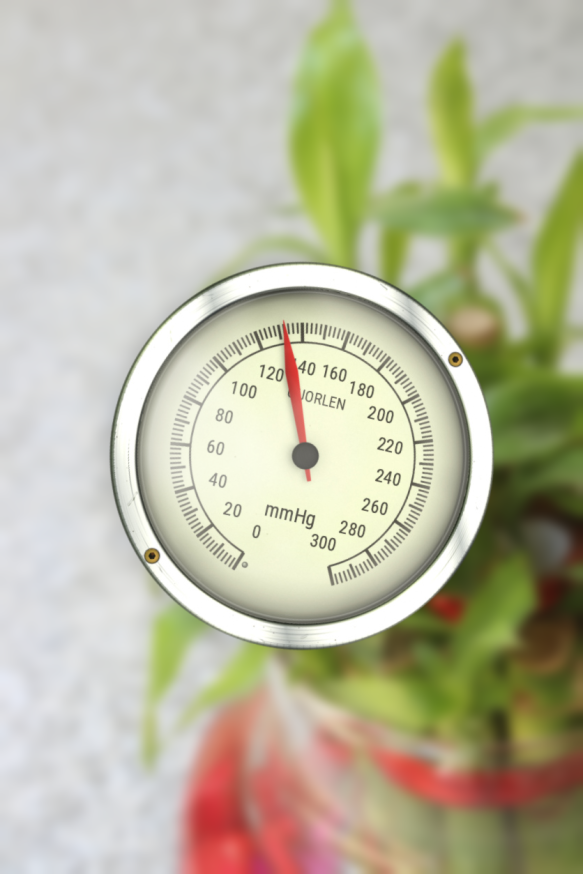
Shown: 132 mmHg
